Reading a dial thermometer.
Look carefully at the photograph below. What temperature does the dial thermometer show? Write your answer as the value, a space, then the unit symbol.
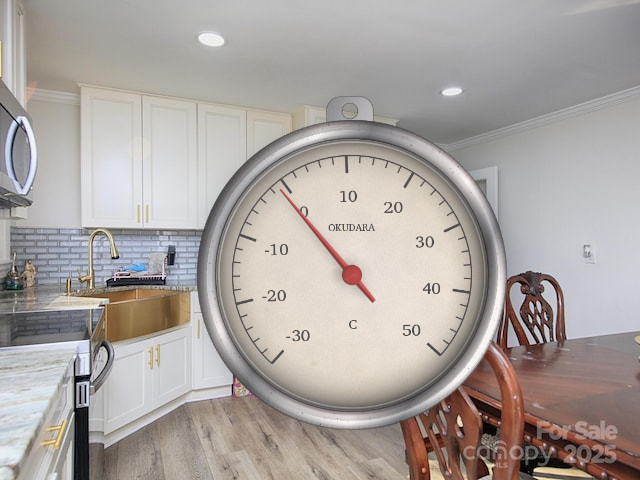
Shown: -1 °C
